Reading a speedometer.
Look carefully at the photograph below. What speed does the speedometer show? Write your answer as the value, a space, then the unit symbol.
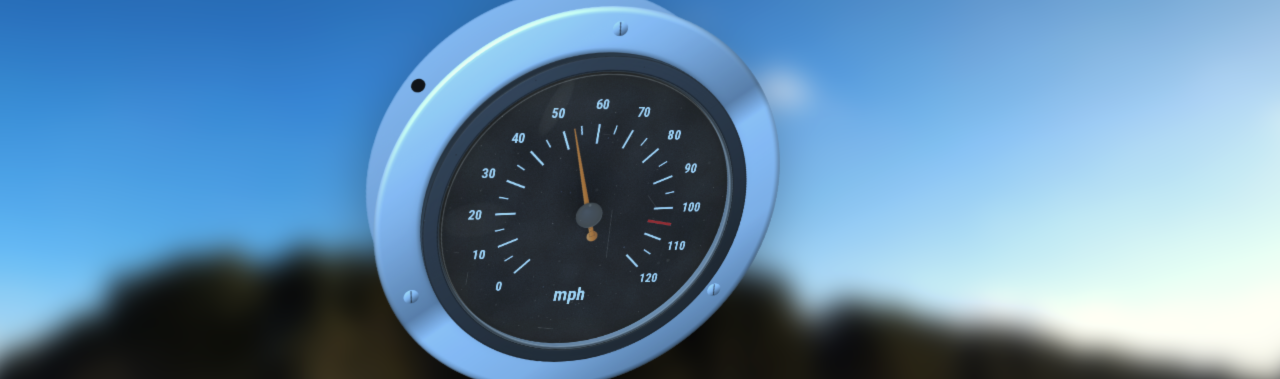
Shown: 52.5 mph
